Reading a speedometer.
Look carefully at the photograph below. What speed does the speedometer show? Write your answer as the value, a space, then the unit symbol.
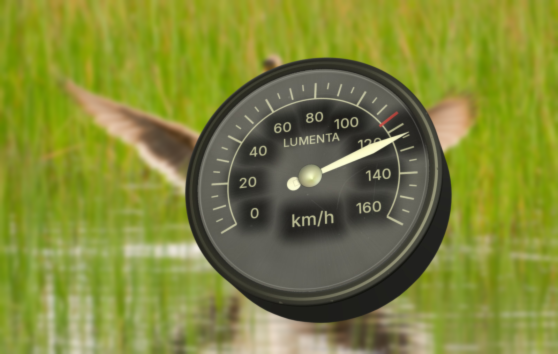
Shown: 125 km/h
